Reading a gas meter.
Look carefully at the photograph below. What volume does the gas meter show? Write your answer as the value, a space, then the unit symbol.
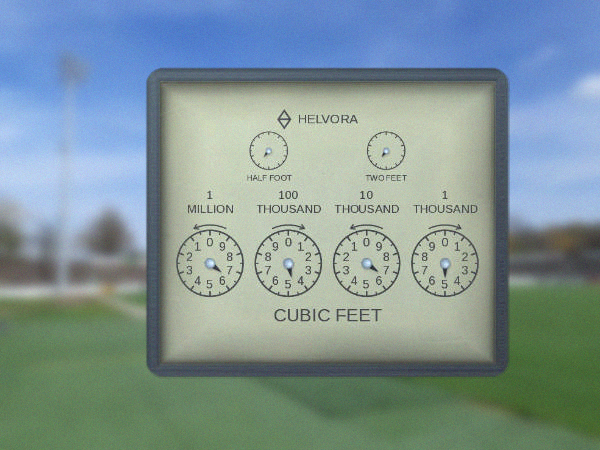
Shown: 646500 ft³
